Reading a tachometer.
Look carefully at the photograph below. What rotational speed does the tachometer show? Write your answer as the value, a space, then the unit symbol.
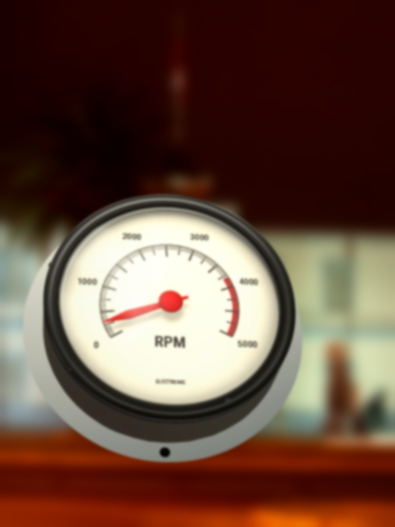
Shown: 250 rpm
